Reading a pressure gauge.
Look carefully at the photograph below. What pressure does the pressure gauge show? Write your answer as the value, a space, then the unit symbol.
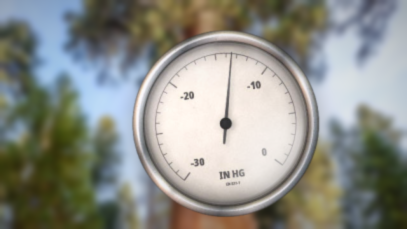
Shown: -13.5 inHg
